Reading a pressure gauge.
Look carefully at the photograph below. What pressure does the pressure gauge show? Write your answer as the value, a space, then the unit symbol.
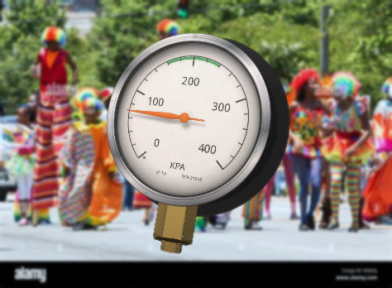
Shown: 70 kPa
